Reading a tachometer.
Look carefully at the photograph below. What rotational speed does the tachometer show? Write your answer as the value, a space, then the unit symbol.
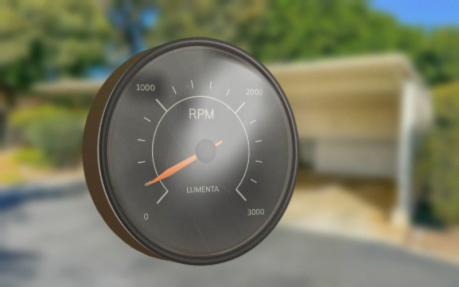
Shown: 200 rpm
